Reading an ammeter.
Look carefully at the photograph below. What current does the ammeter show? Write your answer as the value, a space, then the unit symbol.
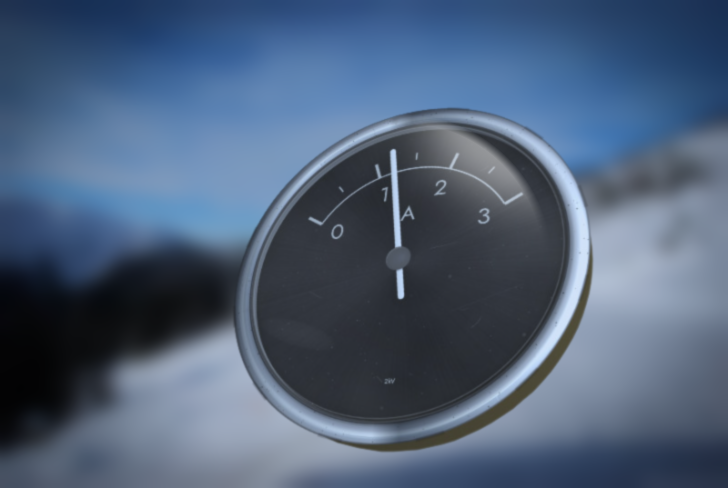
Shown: 1.25 A
